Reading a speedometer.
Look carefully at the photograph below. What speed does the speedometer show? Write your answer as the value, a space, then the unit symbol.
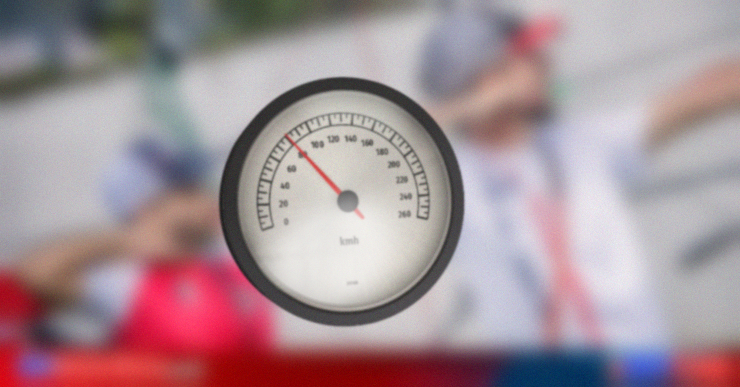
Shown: 80 km/h
